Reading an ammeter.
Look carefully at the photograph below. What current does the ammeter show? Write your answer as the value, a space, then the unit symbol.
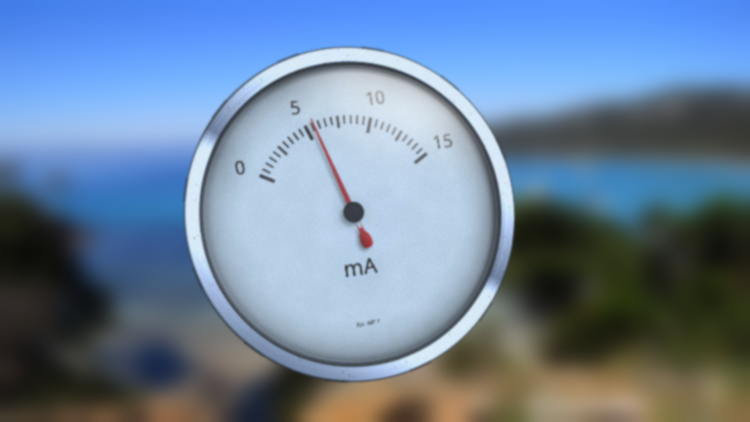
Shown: 5.5 mA
